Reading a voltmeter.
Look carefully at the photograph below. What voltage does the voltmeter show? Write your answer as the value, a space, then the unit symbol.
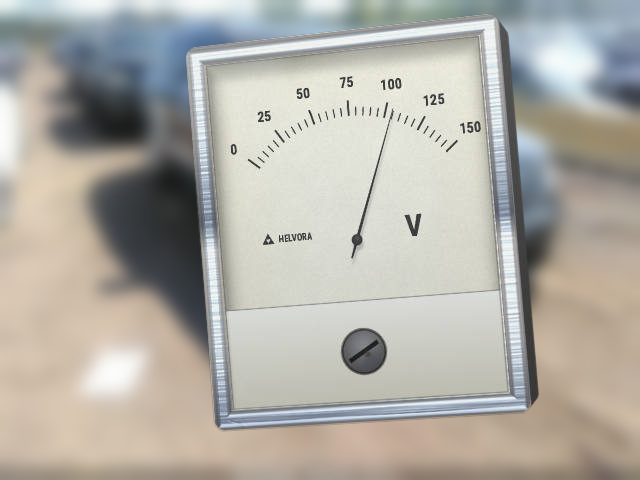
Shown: 105 V
